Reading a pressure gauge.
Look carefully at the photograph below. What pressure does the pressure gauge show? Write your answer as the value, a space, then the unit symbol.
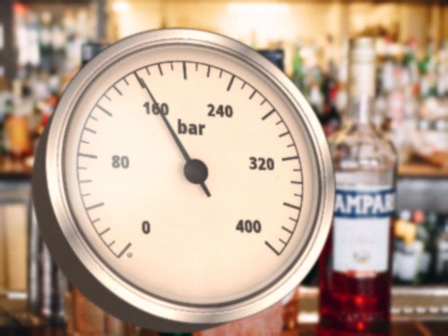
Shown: 160 bar
